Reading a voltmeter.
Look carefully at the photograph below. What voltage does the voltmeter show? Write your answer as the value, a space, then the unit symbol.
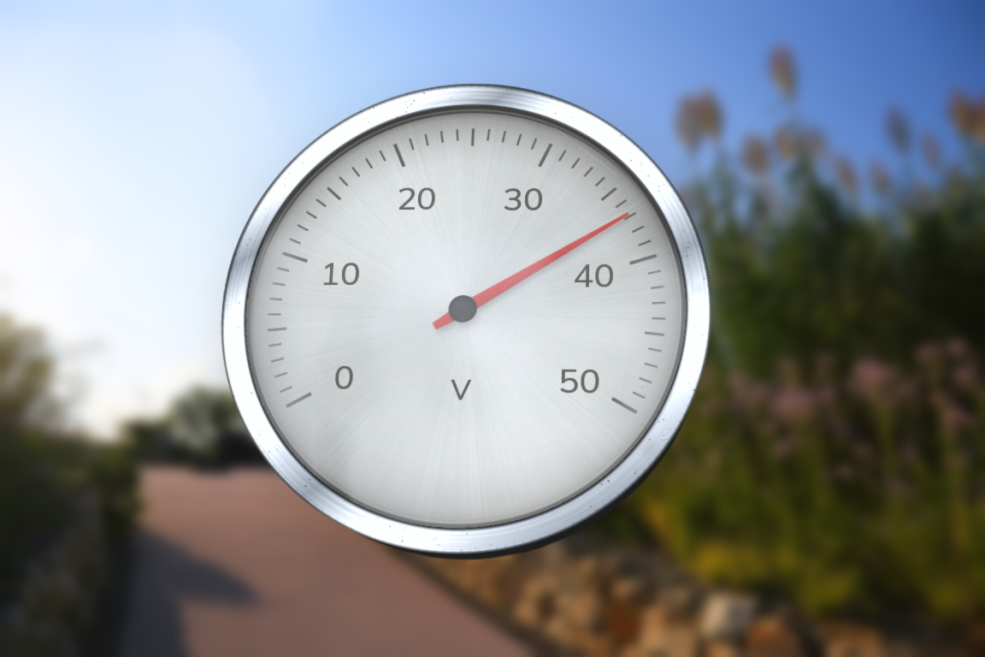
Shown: 37 V
